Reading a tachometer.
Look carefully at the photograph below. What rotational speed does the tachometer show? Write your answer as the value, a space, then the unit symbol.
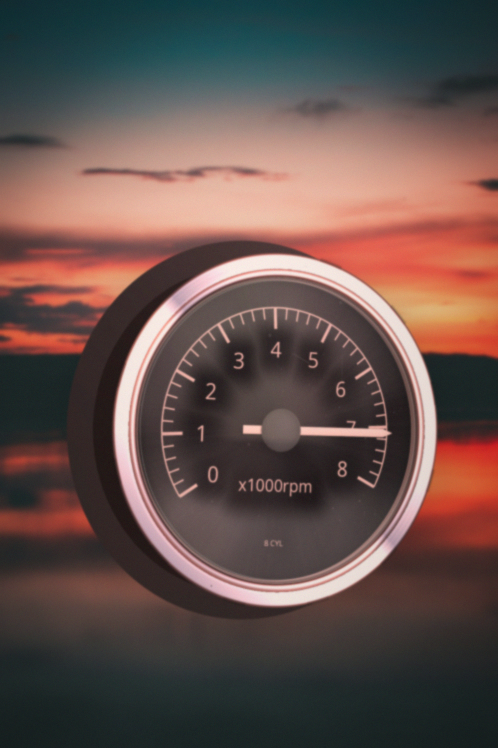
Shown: 7100 rpm
